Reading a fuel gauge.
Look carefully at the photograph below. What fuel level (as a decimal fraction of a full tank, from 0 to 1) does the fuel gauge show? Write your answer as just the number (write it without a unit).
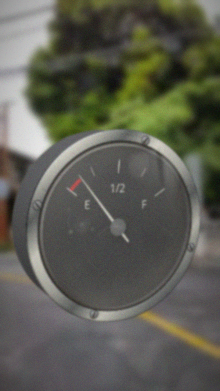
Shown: 0.125
